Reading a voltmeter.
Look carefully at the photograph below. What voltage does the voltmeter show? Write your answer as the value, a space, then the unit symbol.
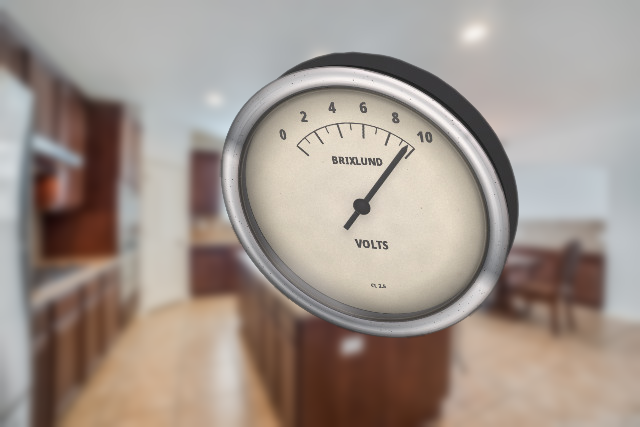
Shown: 9.5 V
